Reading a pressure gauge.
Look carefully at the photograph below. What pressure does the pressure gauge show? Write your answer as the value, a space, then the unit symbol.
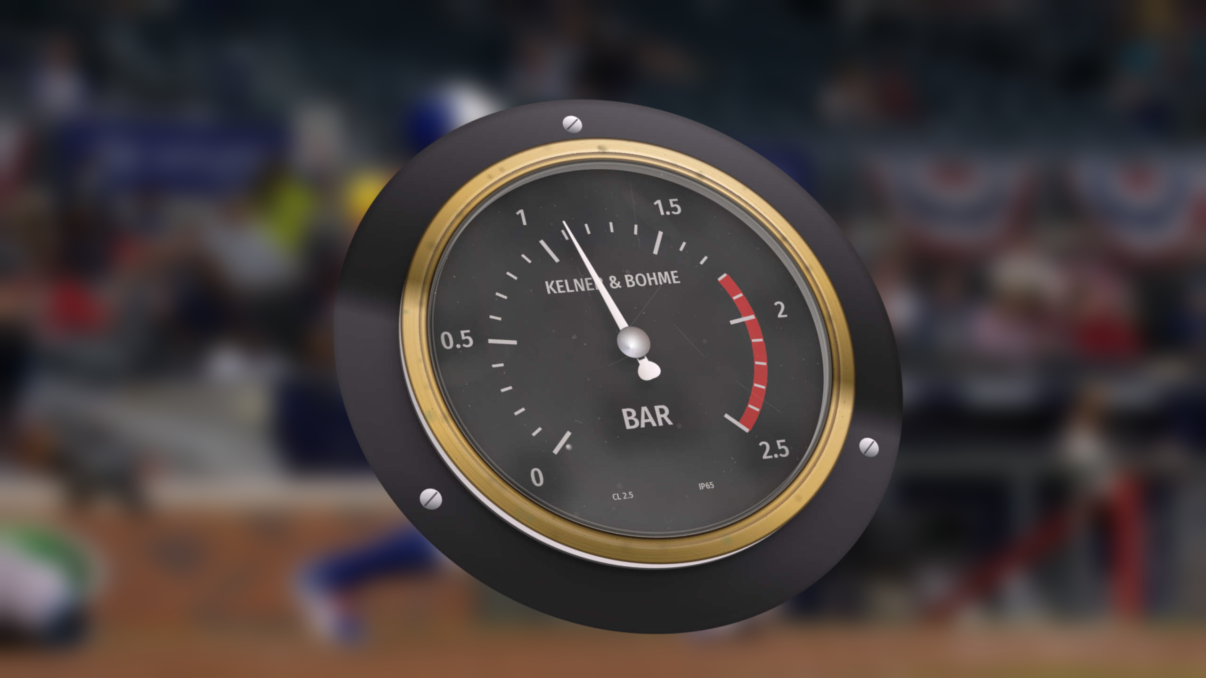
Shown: 1.1 bar
